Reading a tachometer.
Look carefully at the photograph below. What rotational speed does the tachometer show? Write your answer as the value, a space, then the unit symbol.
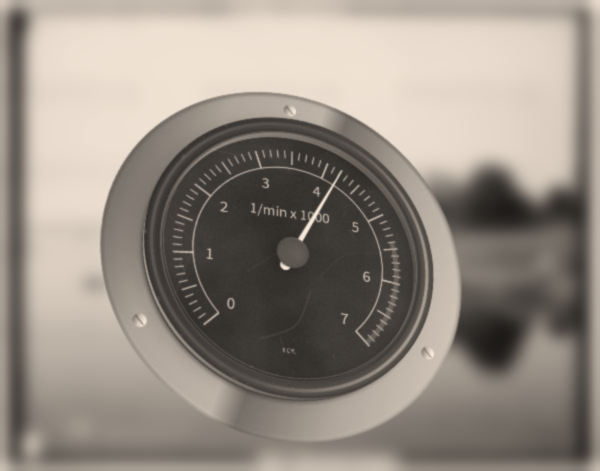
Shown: 4200 rpm
